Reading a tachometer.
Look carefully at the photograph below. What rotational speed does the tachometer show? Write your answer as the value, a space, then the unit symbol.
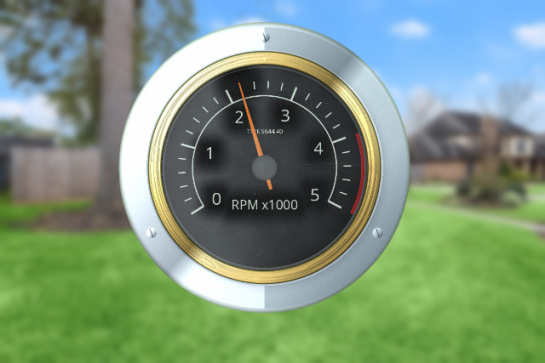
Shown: 2200 rpm
